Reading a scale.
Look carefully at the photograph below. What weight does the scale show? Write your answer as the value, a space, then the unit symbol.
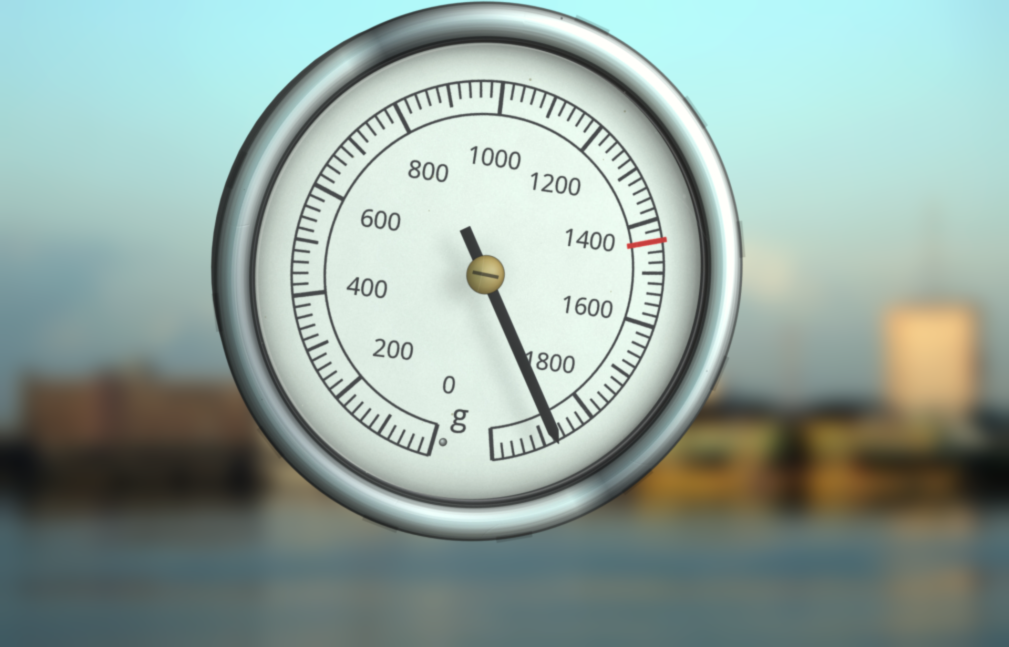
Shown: 1880 g
